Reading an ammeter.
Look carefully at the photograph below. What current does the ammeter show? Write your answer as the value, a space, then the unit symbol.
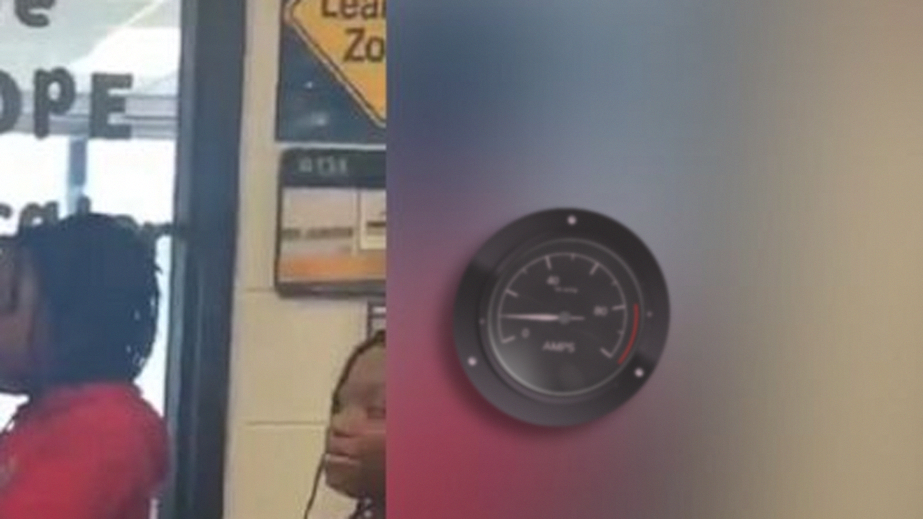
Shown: 10 A
